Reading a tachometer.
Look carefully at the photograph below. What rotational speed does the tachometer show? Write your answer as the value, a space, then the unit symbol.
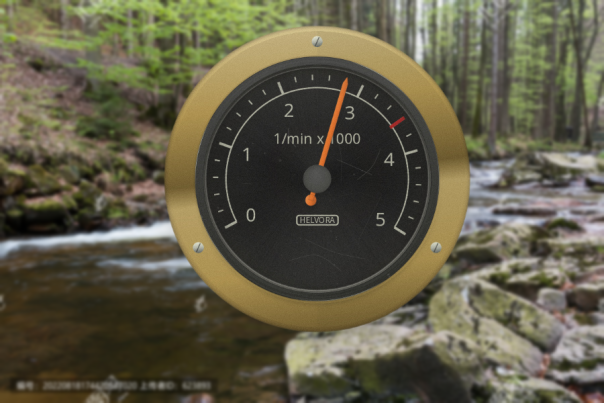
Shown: 2800 rpm
